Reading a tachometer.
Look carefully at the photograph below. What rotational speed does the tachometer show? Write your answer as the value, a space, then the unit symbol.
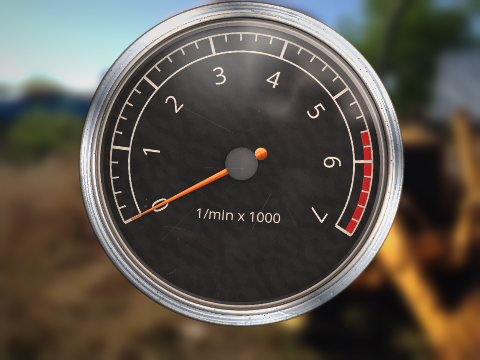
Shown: 0 rpm
